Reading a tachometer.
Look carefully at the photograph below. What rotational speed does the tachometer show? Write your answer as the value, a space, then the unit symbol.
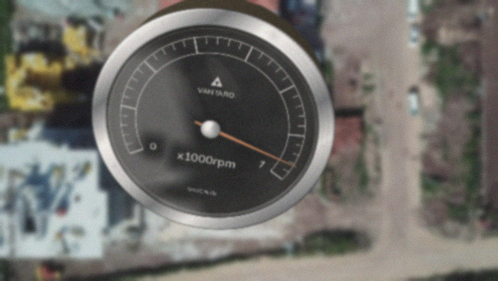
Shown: 6600 rpm
